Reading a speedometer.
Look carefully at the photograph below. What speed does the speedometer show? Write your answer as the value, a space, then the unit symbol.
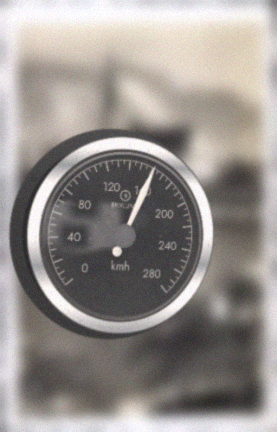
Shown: 160 km/h
